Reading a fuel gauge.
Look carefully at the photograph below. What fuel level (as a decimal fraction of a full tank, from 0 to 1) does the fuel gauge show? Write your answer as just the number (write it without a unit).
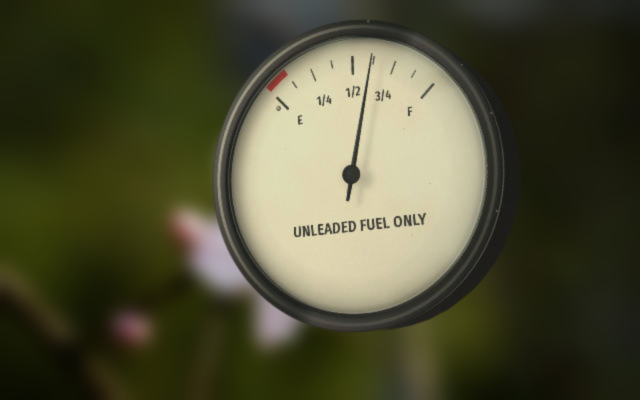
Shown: 0.625
